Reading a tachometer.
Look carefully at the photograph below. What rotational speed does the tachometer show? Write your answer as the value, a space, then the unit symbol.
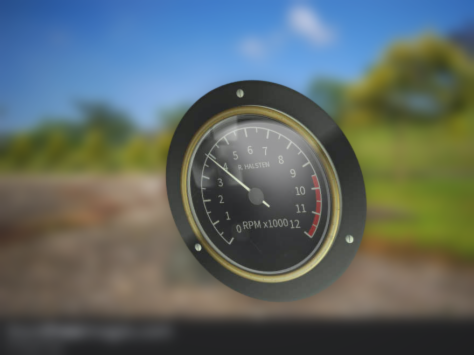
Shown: 4000 rpm
